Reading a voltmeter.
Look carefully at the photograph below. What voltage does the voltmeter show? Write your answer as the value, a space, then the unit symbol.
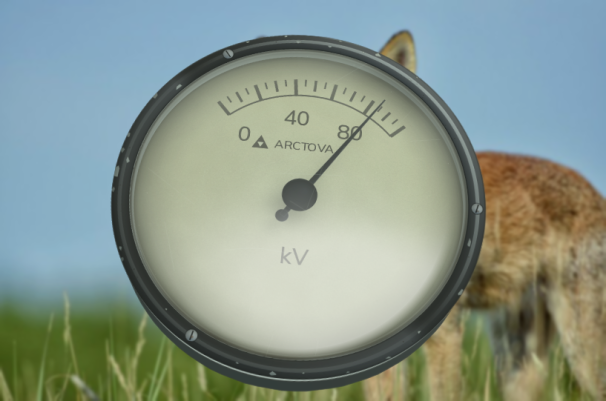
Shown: 85 kV
